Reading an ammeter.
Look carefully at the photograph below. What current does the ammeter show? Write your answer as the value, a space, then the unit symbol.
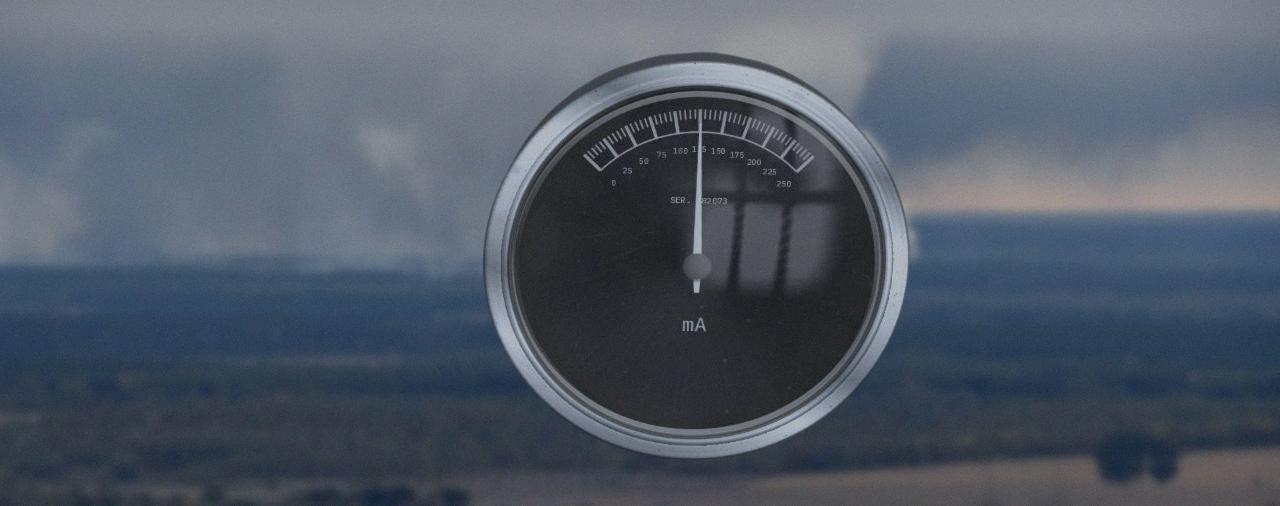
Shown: 125 mA
